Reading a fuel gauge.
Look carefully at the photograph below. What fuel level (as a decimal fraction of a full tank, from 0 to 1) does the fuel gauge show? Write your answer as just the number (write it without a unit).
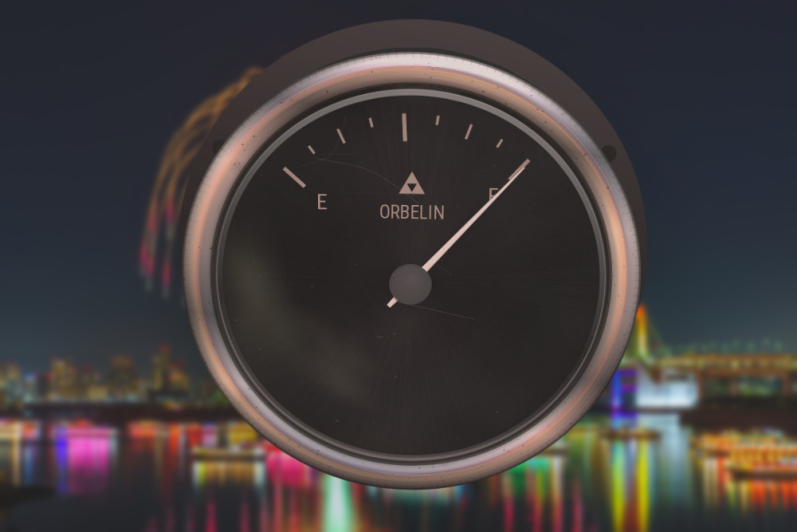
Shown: 1
